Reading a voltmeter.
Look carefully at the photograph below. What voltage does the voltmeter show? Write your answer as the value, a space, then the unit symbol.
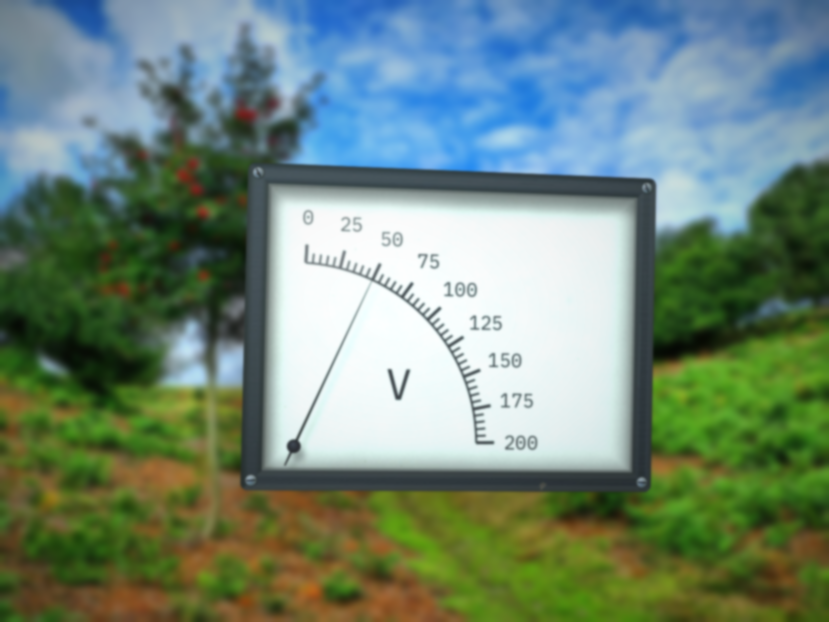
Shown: 50 V
